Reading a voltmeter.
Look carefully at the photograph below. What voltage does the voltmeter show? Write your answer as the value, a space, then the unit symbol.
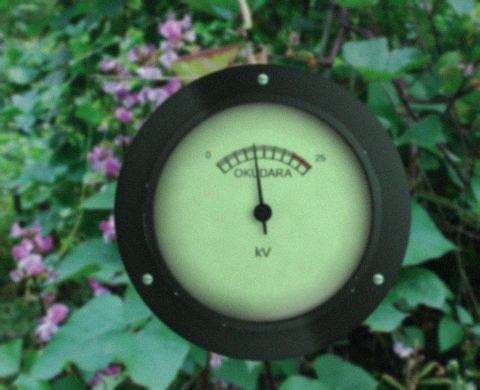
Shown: 10 kV
